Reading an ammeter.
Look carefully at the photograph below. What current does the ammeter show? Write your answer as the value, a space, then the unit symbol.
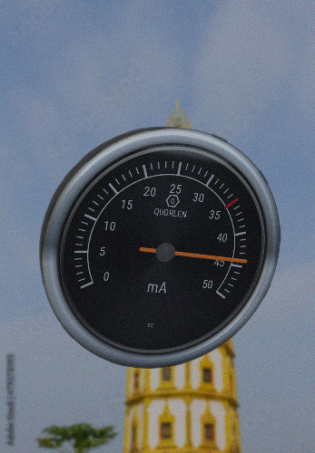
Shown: 44 mA
